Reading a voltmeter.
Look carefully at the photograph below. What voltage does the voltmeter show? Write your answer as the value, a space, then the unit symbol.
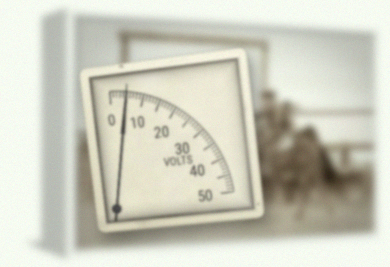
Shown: 5 V
